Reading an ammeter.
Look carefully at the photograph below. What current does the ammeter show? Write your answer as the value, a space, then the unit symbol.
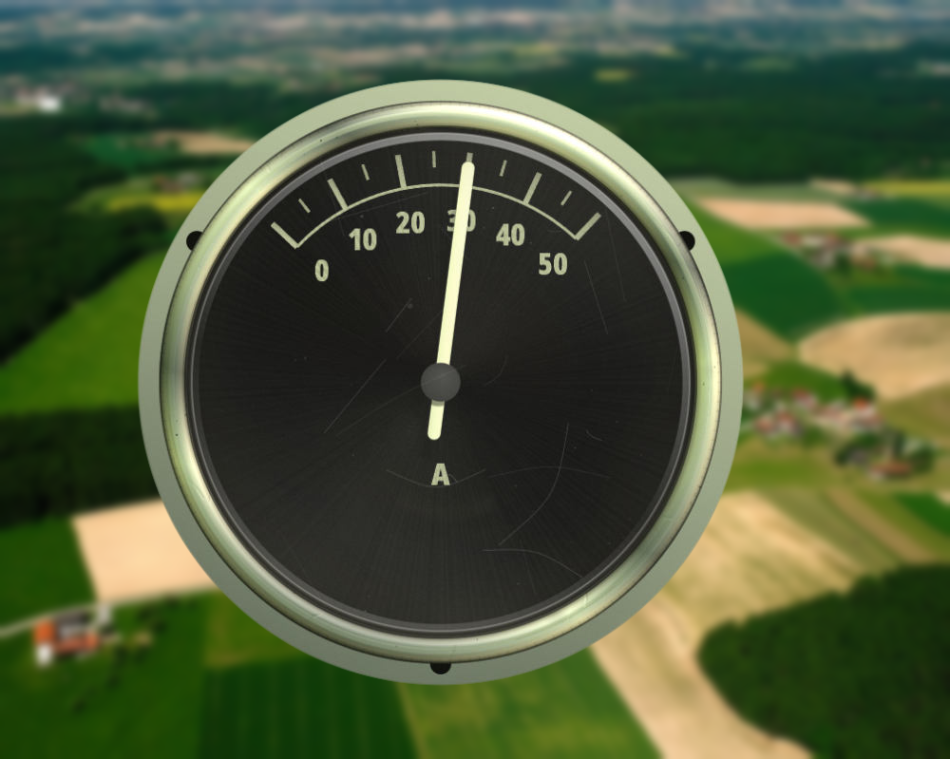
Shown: 30 A
